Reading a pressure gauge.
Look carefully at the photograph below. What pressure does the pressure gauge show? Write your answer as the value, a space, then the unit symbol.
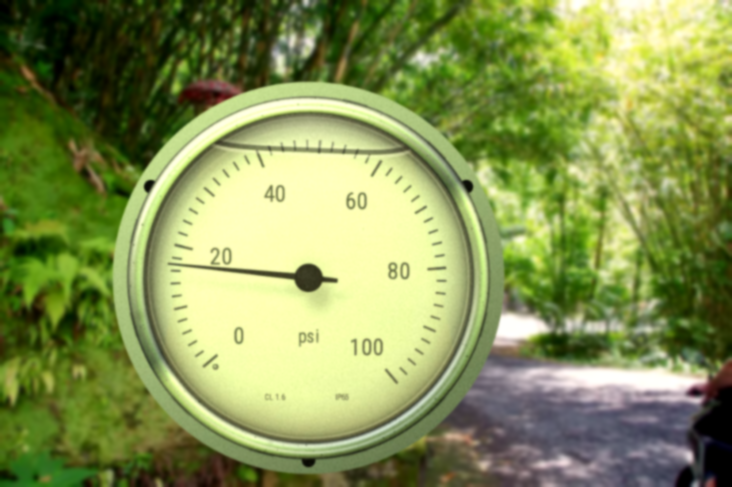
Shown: 17 psi
